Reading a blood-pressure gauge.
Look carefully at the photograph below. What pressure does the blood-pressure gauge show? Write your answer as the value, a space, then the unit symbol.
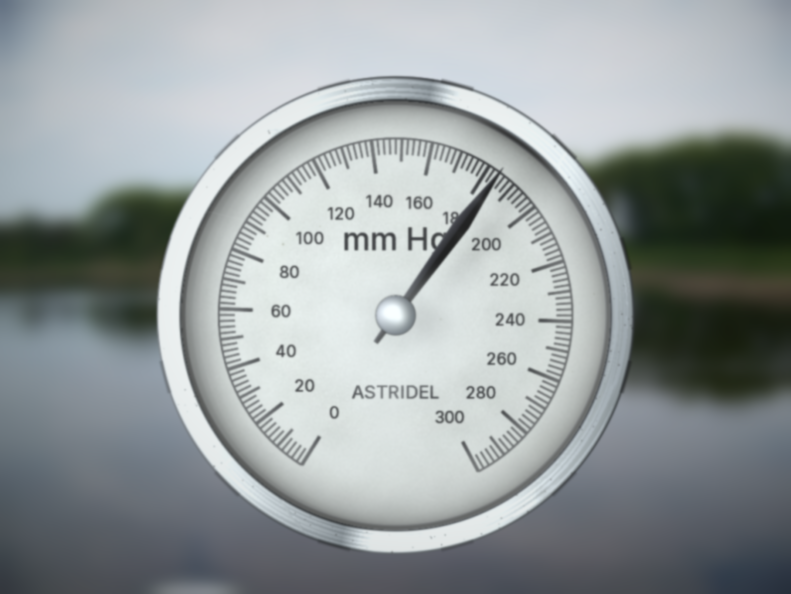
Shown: 184 mmHg
